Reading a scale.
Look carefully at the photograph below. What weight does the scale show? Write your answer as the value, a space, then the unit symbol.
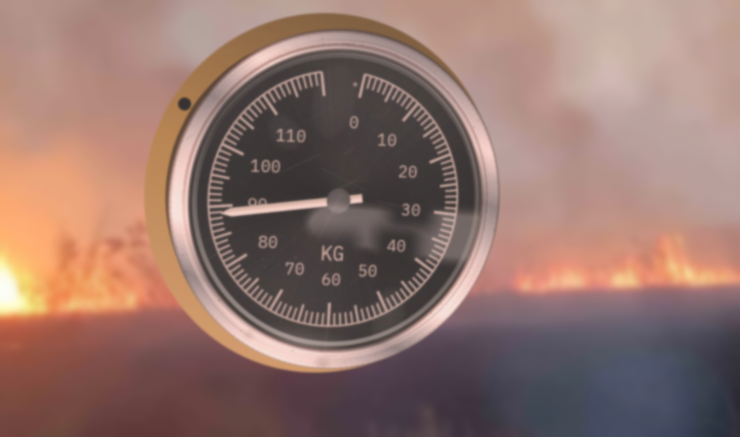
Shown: 89 kg
